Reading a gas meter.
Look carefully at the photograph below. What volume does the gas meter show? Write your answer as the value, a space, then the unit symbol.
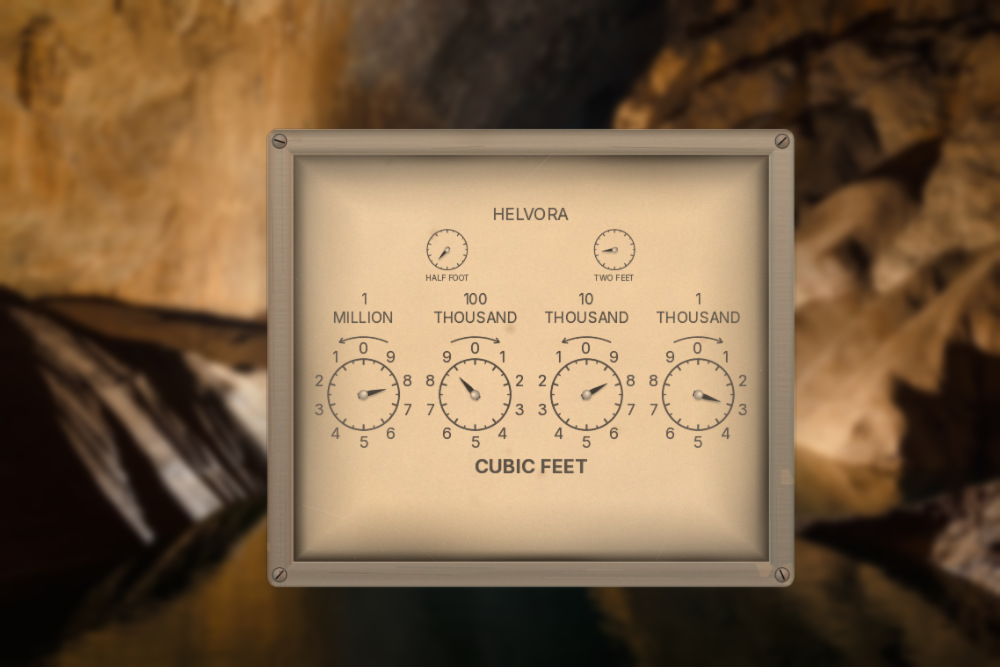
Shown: 788300 ft³
